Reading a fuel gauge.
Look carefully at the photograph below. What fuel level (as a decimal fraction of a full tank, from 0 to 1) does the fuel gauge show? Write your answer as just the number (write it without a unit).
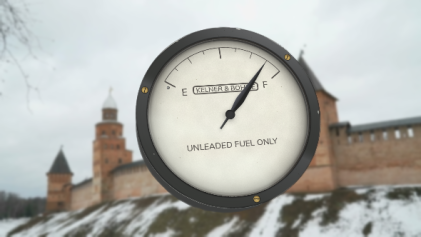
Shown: 0.875
